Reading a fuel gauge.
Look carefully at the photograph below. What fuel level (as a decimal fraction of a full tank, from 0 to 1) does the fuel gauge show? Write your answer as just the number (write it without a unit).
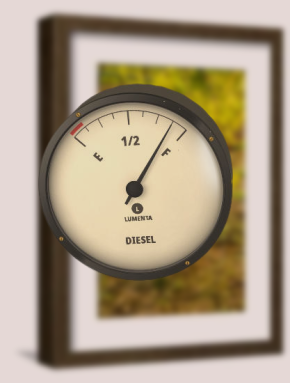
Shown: 0.875
